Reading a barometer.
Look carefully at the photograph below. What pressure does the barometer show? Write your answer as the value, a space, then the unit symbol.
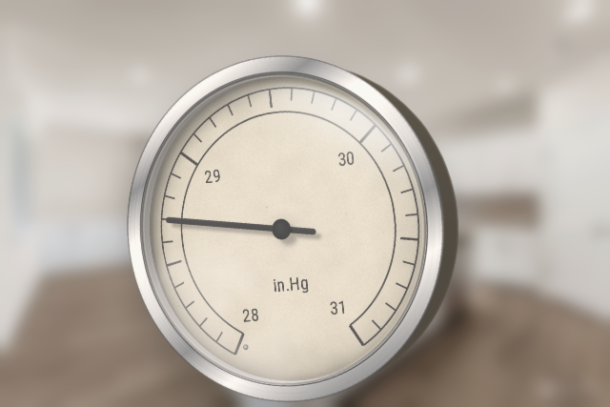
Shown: 28.7 inHg
